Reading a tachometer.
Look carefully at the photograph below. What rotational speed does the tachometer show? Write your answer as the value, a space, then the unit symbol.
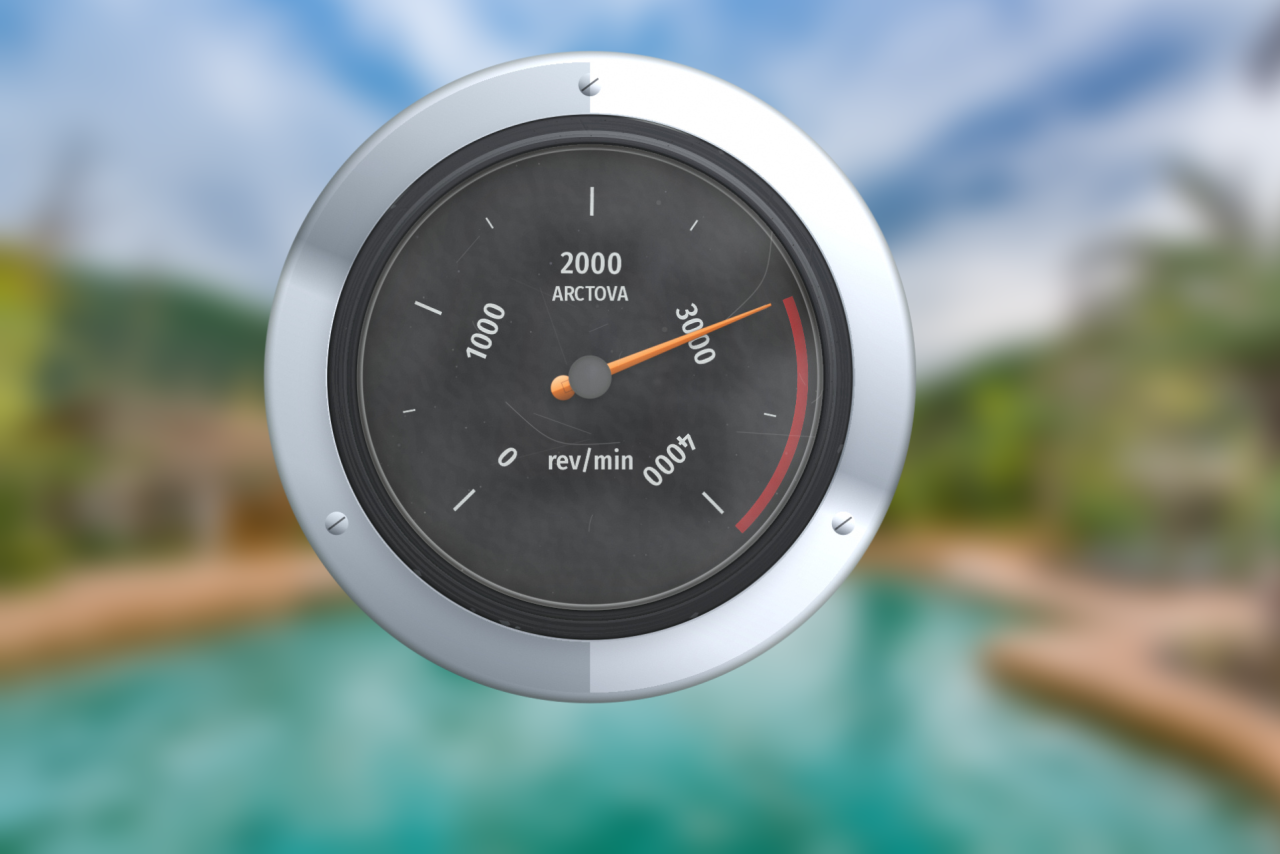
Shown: 3000 rpm
